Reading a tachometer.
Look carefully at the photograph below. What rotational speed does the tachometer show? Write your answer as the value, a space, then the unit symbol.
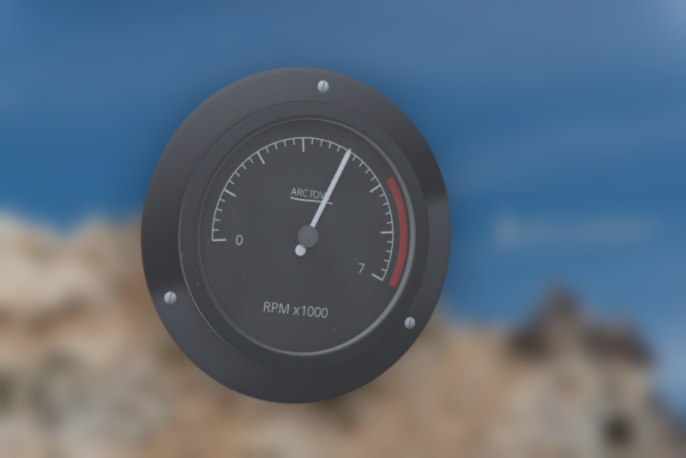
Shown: 4000 rpm
